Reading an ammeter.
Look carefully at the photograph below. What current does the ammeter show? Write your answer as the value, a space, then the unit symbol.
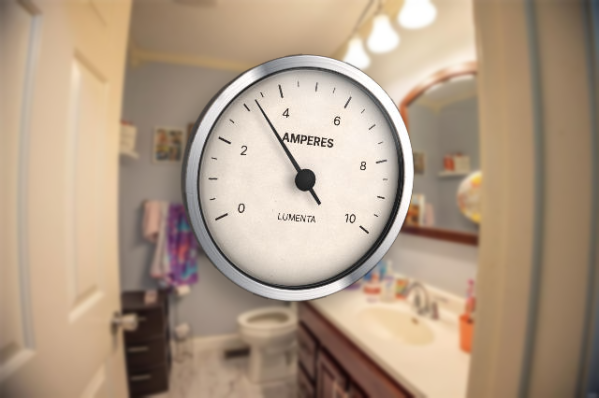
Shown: 3.25 A
